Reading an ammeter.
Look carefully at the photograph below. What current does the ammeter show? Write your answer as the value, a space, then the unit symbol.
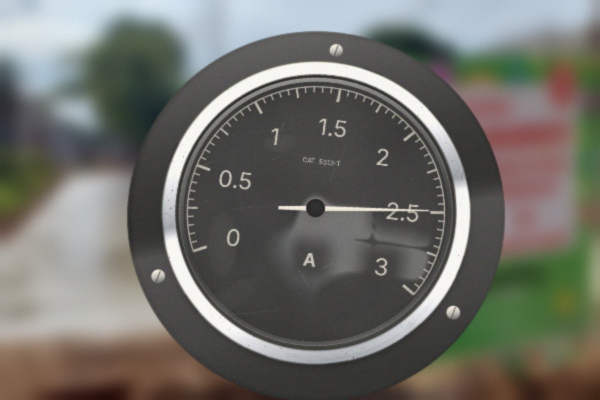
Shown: 2.5 A
